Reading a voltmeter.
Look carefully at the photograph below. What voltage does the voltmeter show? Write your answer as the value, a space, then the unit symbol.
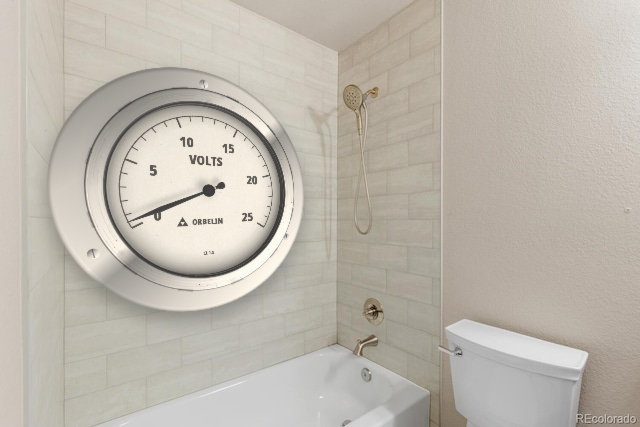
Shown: 0.5 V
